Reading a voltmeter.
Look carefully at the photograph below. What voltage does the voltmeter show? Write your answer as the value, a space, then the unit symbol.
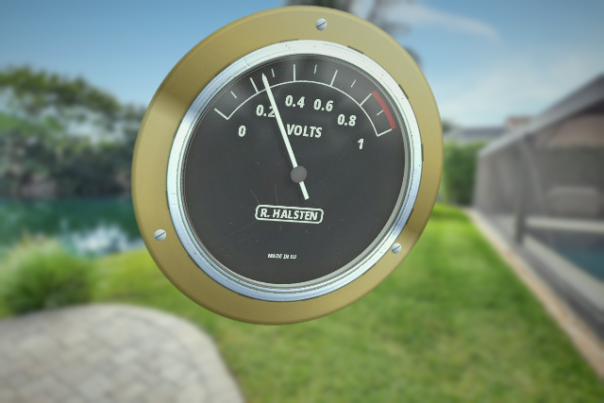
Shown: 0.25 V
